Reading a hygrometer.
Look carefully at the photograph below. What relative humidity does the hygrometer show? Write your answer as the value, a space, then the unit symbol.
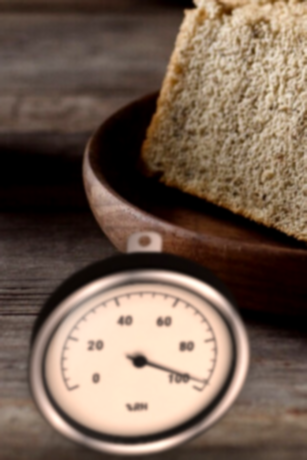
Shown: 96 %
